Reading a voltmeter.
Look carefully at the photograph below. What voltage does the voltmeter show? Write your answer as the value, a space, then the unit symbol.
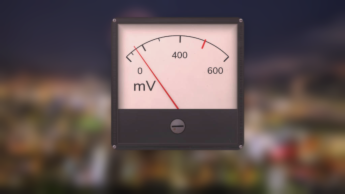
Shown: 150 mV
